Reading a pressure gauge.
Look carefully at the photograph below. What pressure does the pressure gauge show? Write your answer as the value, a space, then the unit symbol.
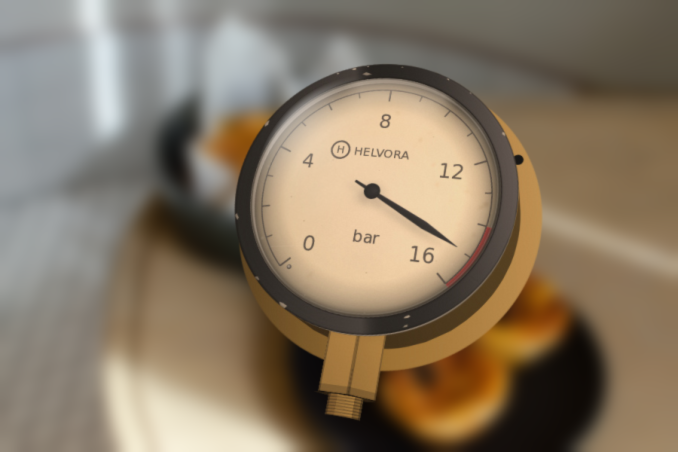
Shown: 15 bar
